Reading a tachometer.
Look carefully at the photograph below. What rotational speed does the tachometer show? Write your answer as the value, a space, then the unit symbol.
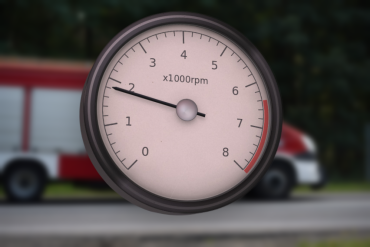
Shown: 1800 rpm
